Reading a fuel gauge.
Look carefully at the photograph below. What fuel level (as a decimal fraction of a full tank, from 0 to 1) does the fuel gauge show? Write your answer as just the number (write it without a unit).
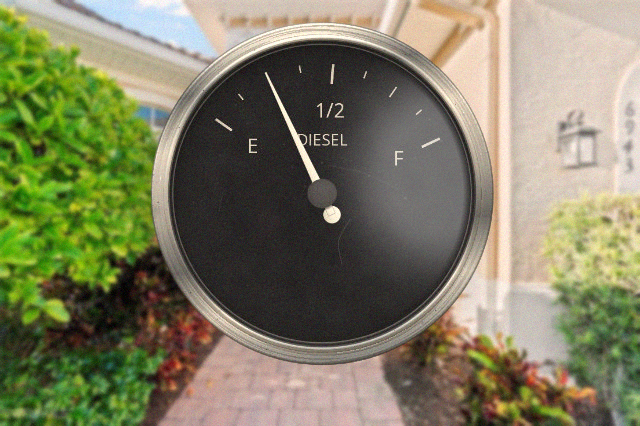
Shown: 0.25
